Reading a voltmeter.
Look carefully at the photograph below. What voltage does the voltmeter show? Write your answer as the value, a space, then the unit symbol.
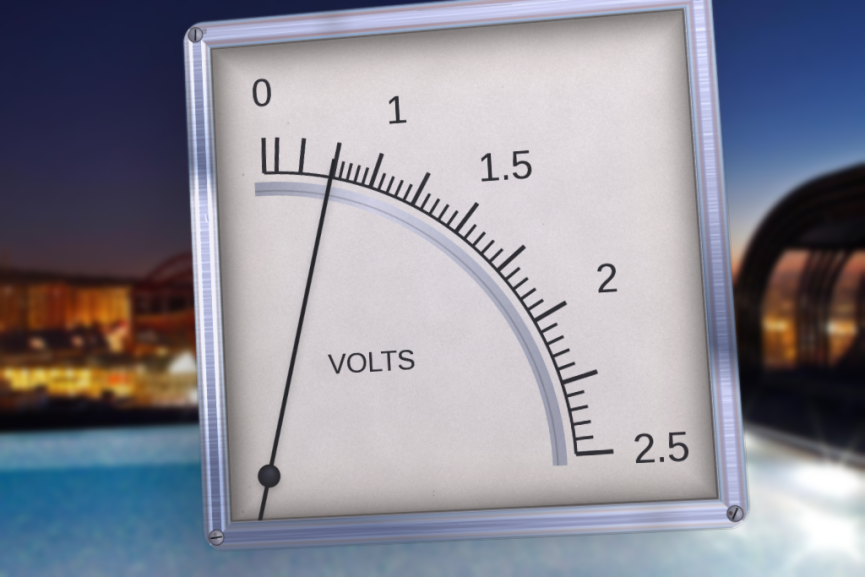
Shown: 0.75 V
